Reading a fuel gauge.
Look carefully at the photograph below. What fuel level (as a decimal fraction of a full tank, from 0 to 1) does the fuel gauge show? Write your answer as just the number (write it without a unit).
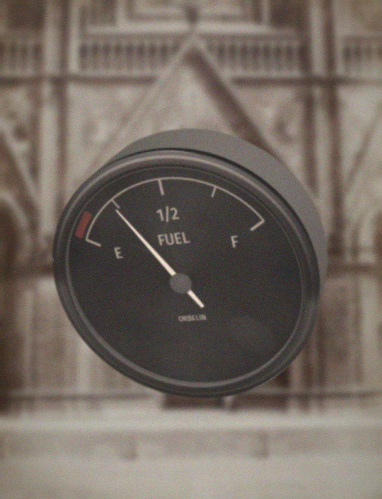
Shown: 0.25
